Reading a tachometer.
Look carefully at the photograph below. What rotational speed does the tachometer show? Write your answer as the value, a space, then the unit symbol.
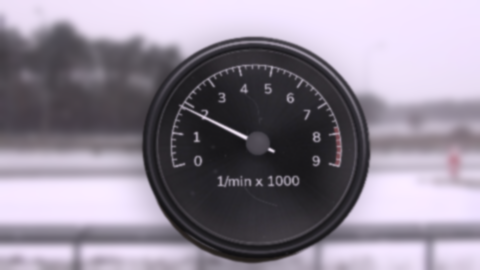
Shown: 1800 rpm
